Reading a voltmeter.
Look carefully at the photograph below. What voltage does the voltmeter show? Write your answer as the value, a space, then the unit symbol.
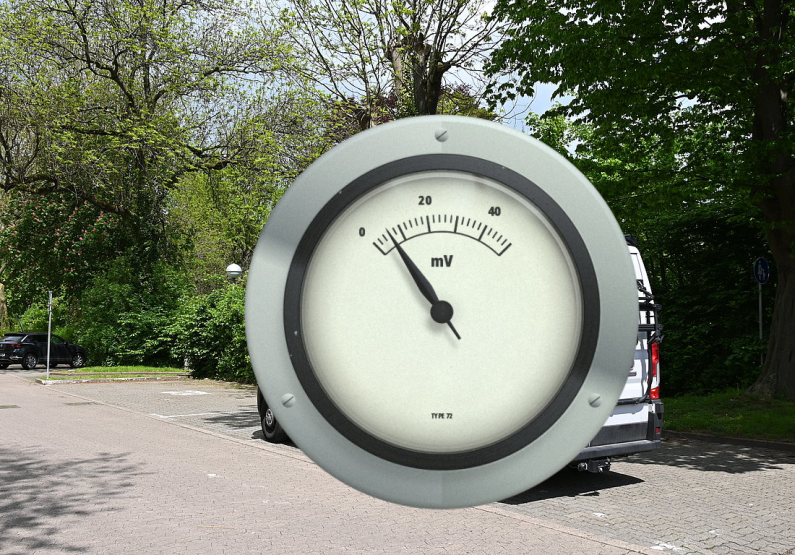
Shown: 6 mV
